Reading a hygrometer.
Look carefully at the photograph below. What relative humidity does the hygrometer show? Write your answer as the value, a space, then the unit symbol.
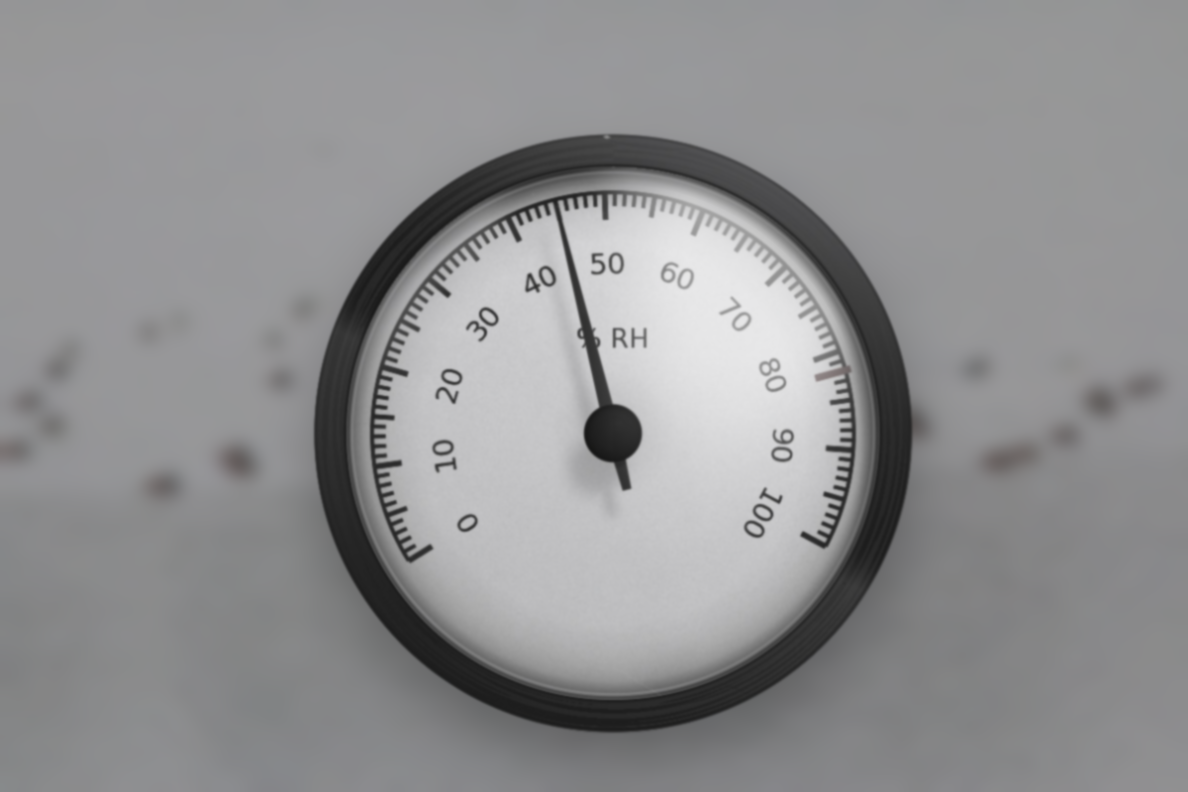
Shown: 45 %
